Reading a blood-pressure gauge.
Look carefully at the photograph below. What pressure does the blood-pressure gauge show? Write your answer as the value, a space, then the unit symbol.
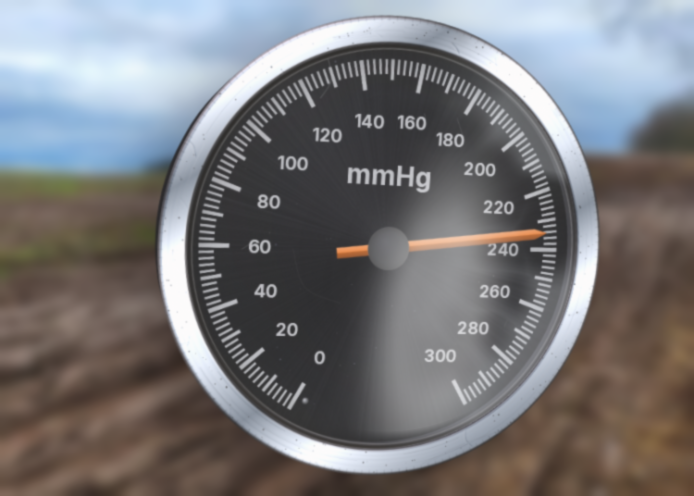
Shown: 234 mmHg
